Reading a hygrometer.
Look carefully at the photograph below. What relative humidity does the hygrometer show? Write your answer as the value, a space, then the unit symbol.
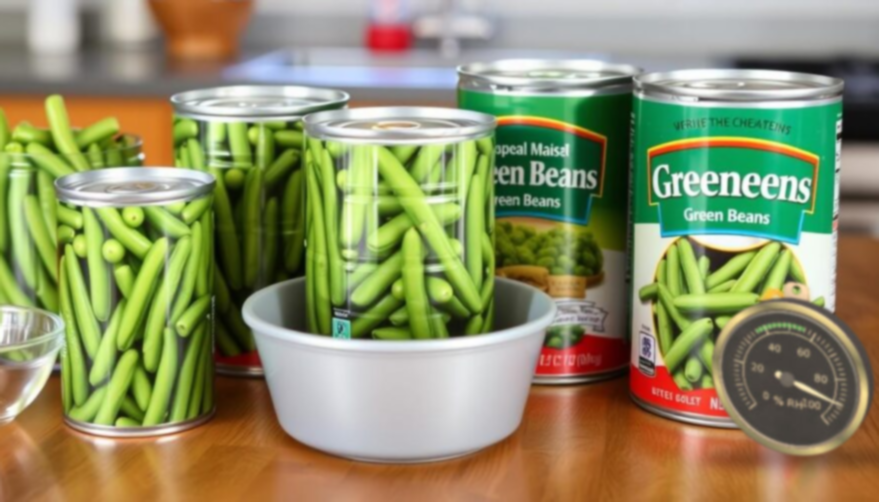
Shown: 90 %
